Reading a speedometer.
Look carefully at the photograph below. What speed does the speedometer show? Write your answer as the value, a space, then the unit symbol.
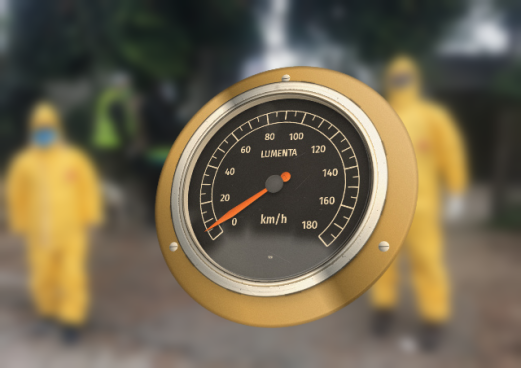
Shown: 5 km/h
